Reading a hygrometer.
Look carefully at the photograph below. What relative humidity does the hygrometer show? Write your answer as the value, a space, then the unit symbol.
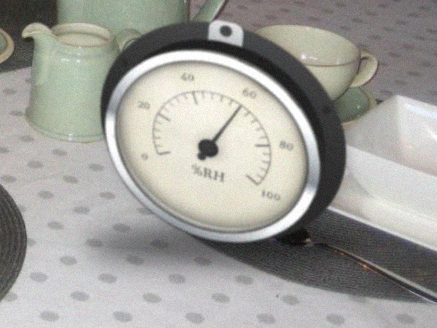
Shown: 60 %
